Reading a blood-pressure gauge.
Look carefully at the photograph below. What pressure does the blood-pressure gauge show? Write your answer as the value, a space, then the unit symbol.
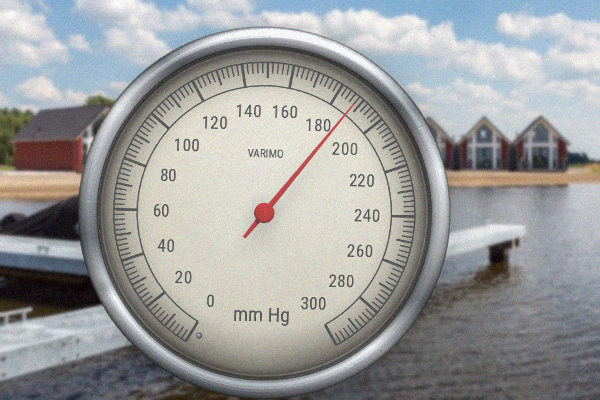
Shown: 188 mmHg
